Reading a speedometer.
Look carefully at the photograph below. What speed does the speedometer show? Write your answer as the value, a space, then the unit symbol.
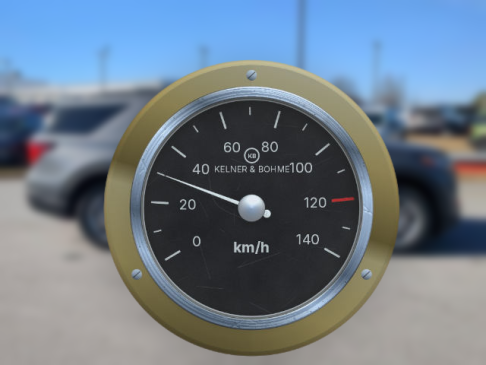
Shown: 30 km/h
